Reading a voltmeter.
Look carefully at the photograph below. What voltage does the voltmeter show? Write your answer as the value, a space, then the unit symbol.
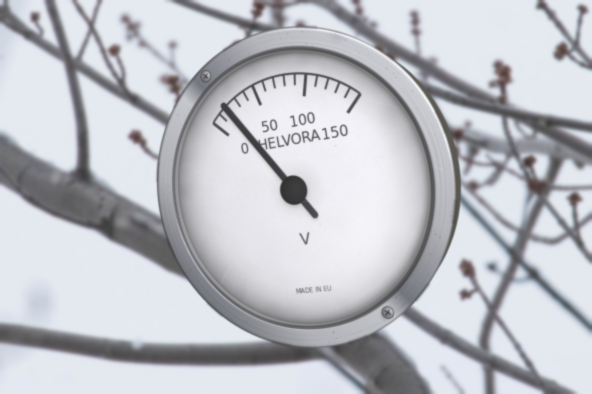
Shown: 20 V
